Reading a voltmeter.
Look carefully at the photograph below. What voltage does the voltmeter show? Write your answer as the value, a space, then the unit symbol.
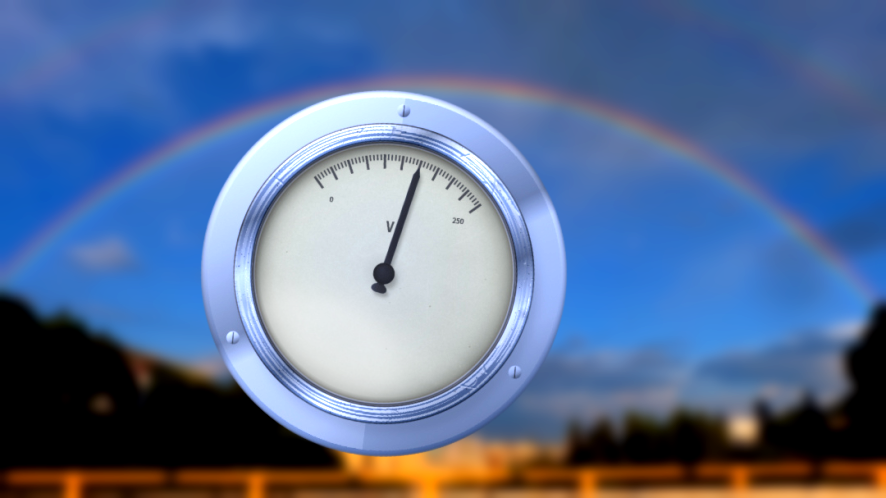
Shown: 150 V
